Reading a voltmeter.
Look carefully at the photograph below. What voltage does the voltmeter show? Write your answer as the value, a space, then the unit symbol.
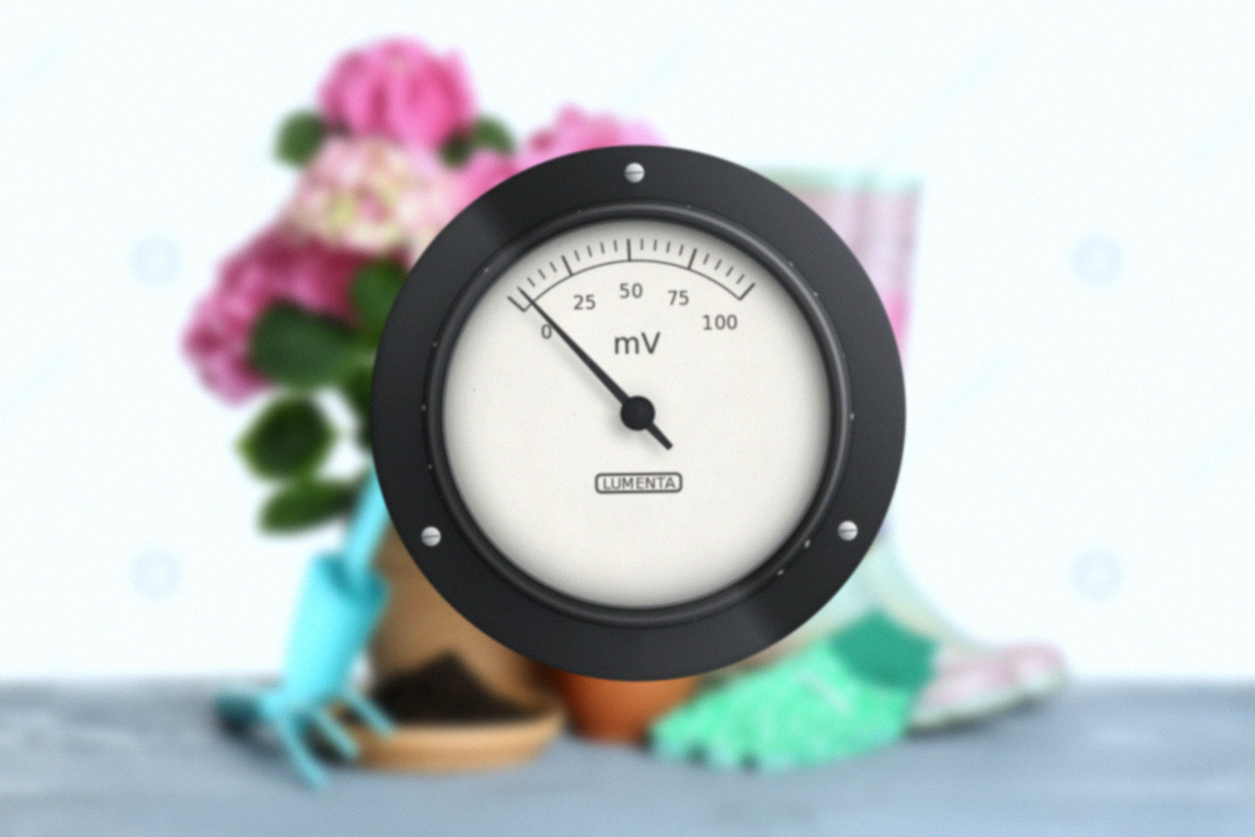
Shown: 5 mV
